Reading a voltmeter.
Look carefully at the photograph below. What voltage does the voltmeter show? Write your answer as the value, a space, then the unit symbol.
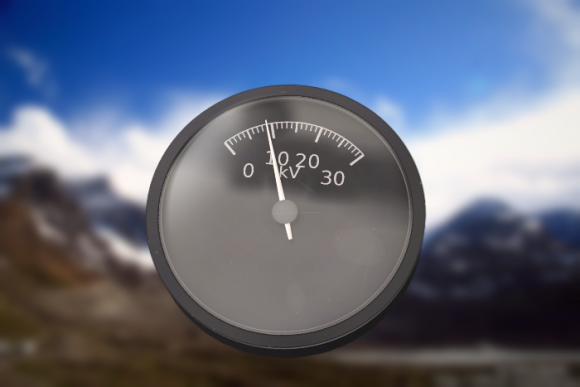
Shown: 9 kV
